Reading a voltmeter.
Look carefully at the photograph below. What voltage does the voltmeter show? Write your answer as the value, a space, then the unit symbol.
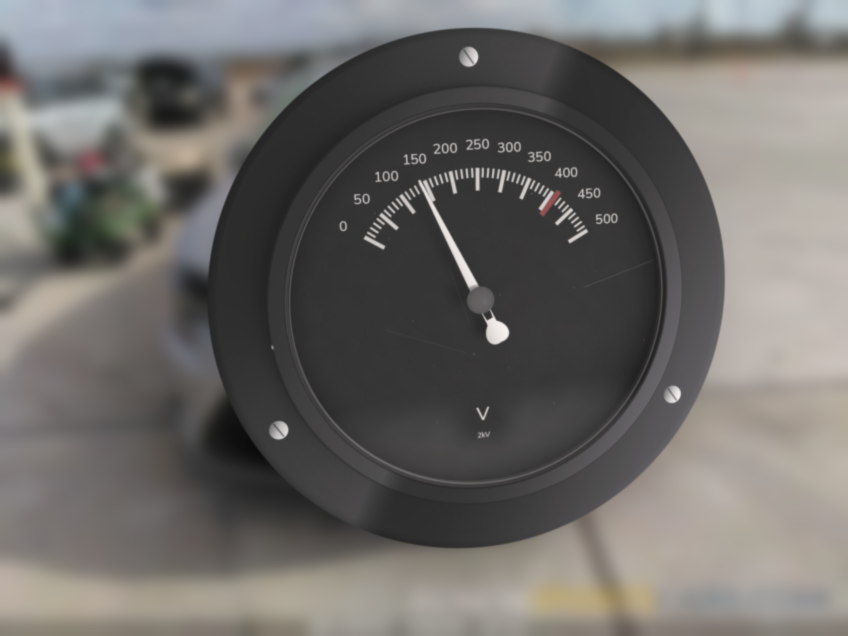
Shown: 140 V
